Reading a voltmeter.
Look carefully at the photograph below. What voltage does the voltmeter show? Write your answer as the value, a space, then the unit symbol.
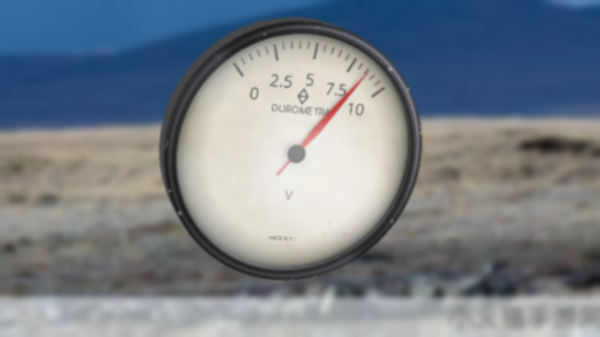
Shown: 8.5 V
